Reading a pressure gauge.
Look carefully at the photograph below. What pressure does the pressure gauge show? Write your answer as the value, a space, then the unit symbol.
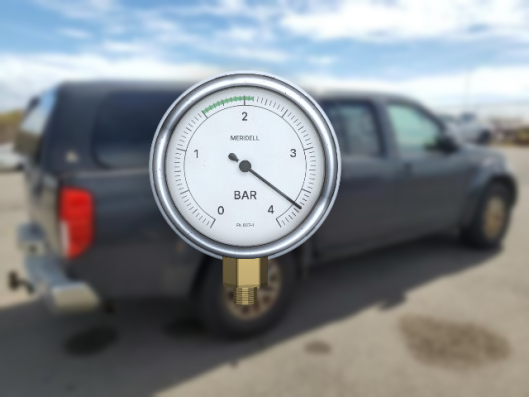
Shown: 3.7 bar
